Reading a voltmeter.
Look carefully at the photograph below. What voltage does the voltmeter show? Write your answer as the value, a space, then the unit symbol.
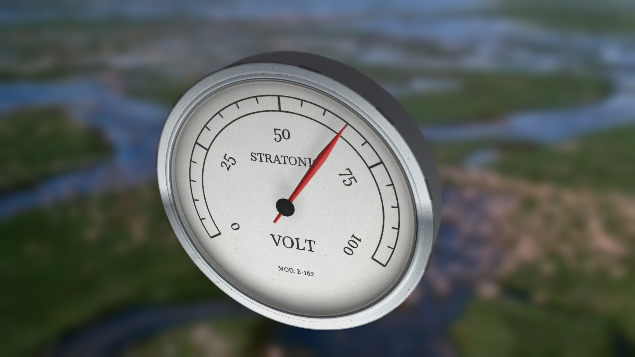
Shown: 65 V
